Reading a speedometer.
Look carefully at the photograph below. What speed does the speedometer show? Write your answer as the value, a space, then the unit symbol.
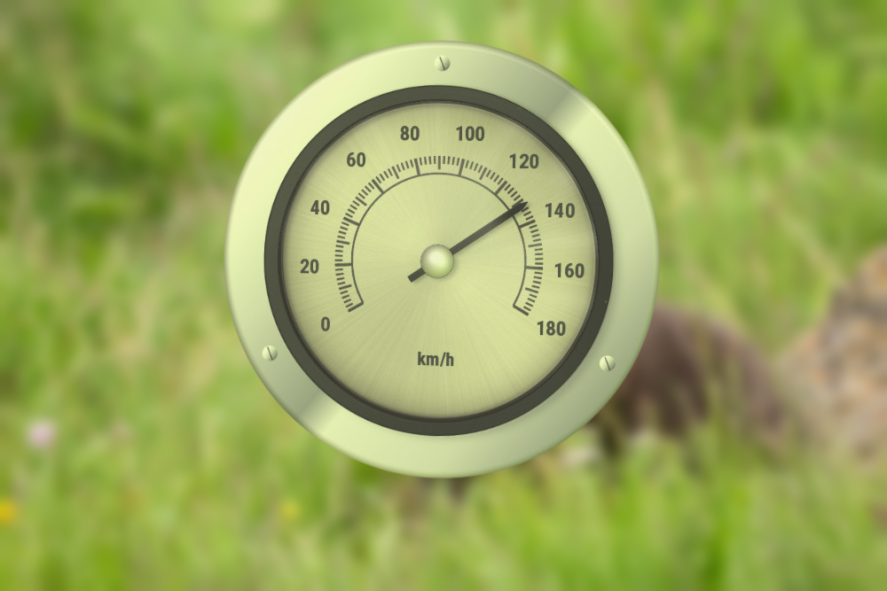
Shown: 132 km/h
